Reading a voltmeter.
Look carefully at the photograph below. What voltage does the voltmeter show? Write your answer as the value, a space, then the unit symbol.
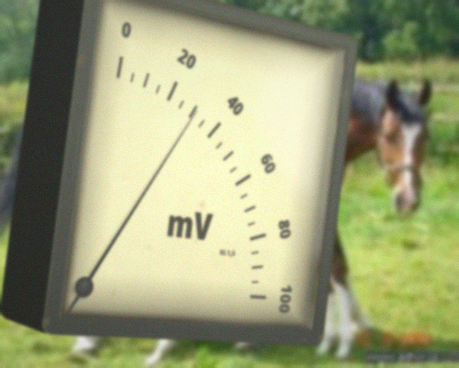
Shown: 30 mV
